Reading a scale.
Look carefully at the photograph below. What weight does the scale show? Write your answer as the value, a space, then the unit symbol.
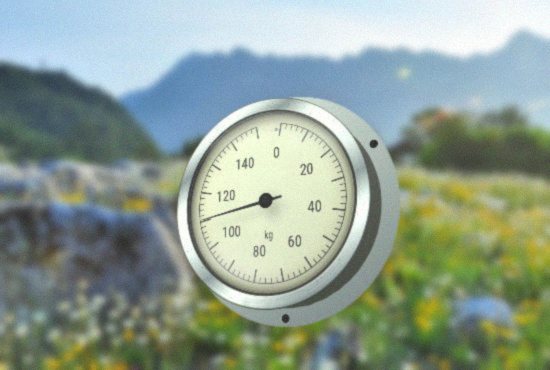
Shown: 110 kg
